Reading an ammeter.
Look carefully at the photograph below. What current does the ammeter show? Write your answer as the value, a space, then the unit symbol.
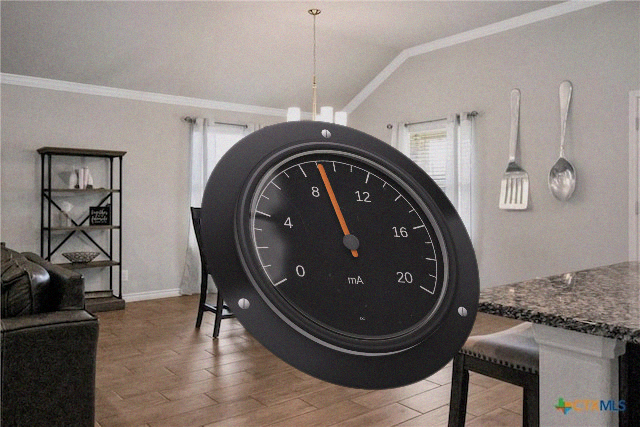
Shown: 9 mA
